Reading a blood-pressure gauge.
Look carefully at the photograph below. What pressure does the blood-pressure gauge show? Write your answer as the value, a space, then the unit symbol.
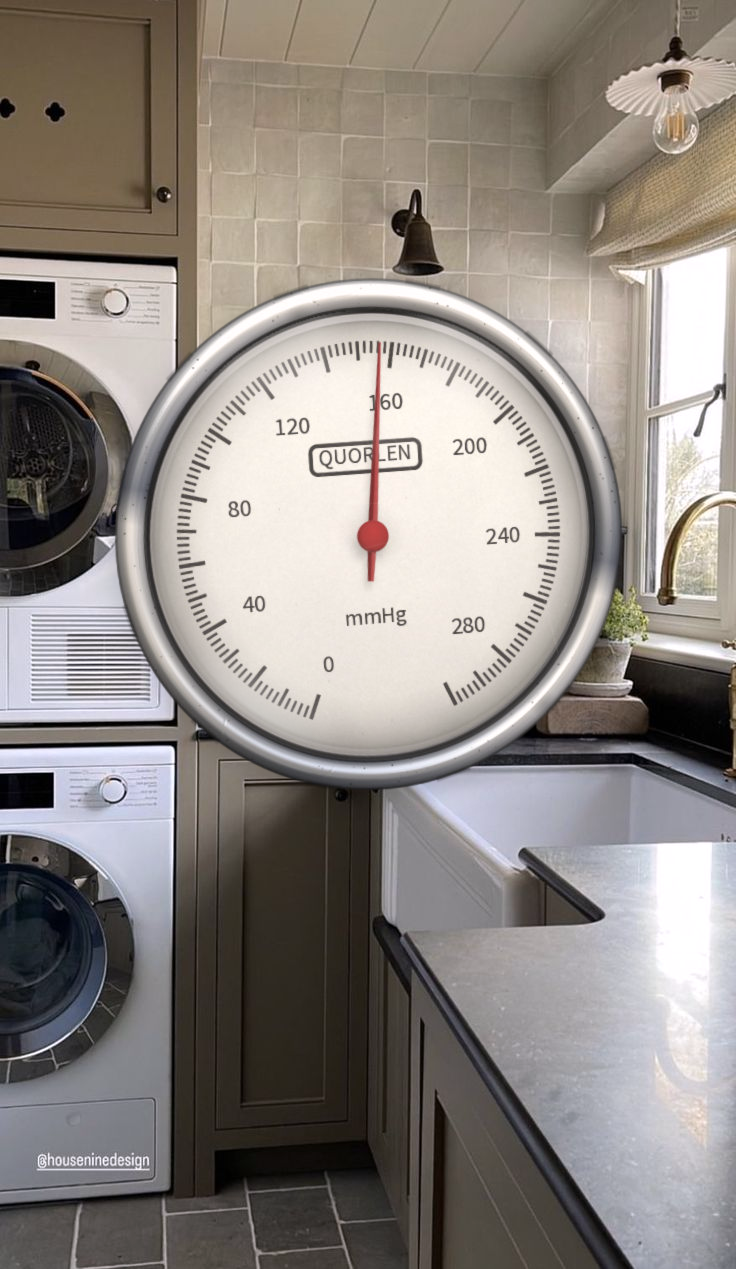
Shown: 156 mmHg
